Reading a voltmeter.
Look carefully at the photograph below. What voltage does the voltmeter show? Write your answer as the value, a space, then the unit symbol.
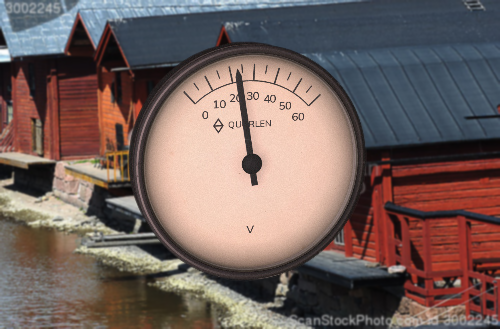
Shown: 22.5 V
